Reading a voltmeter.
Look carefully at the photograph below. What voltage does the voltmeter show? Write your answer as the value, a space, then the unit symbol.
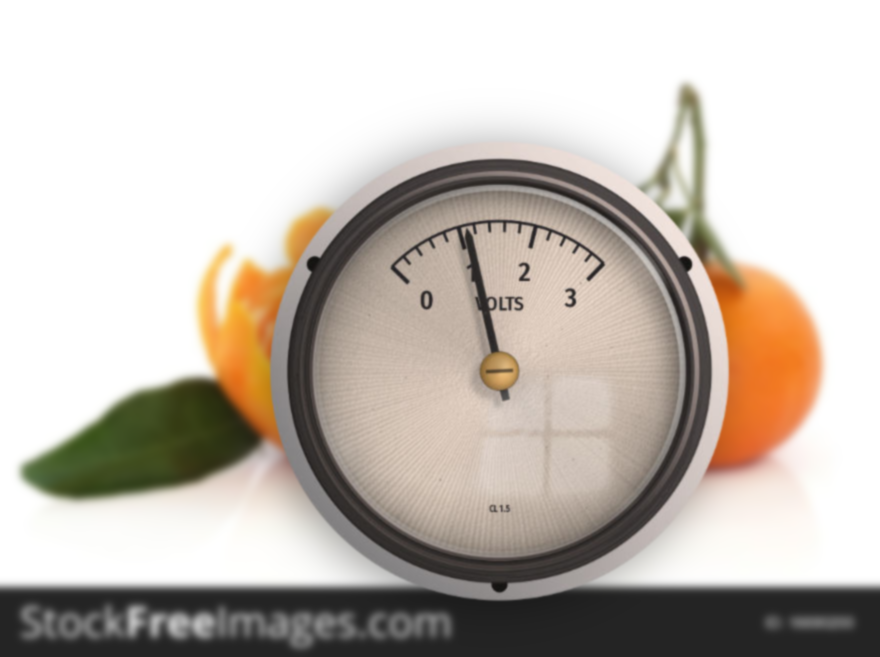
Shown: 1.1 V
